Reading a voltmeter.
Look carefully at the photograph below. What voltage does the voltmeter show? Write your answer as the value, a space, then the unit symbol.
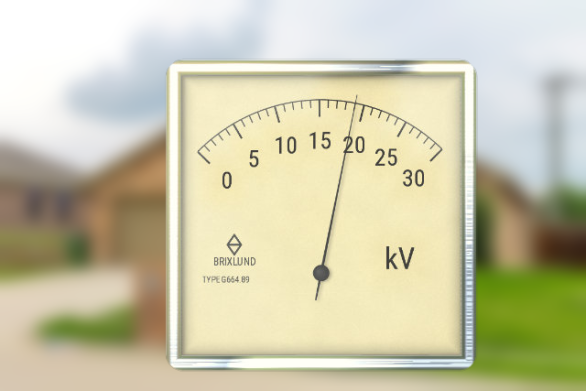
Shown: 19 kV
